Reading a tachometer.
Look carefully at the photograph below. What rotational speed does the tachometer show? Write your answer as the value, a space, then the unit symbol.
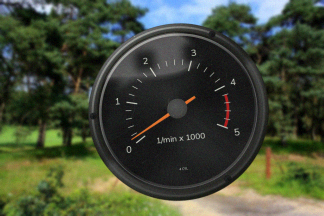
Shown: 100 rpm
